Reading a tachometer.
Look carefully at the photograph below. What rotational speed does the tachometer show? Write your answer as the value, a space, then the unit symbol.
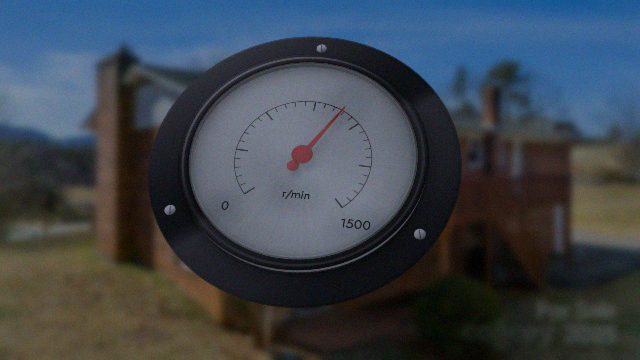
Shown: 900 rpm
